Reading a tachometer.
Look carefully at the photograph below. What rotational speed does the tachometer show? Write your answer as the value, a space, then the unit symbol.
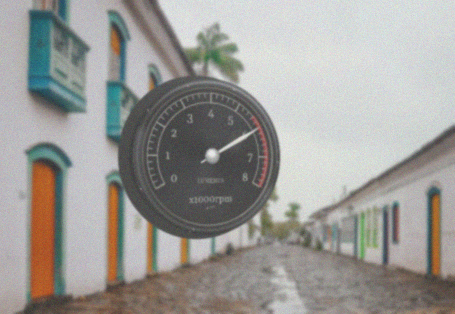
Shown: 6000 rpm
